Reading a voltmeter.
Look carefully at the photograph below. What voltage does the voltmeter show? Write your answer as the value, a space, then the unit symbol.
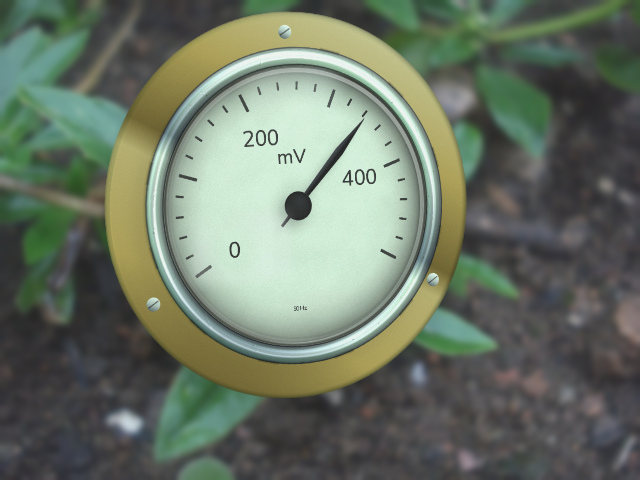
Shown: 340 mV
